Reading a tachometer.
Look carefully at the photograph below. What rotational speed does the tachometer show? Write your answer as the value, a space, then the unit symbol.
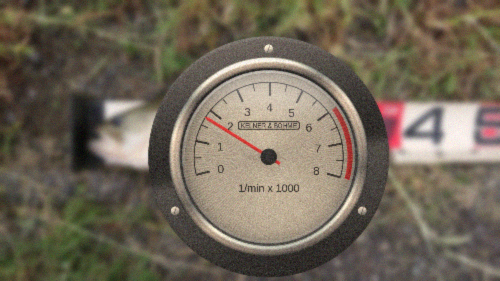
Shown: 1750 rpm
